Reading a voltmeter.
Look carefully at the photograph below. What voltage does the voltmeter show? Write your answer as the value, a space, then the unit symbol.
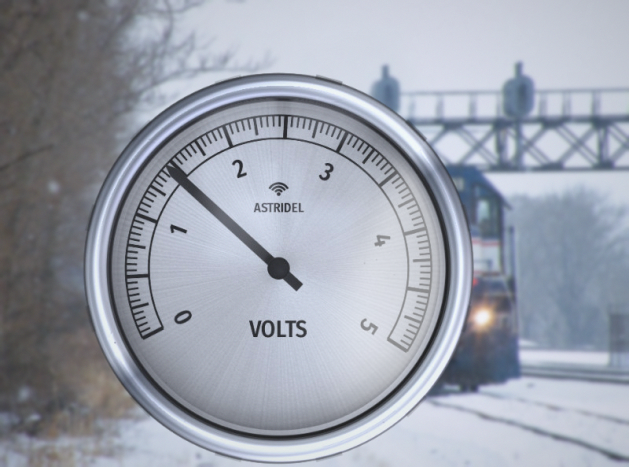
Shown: 1.45 V
